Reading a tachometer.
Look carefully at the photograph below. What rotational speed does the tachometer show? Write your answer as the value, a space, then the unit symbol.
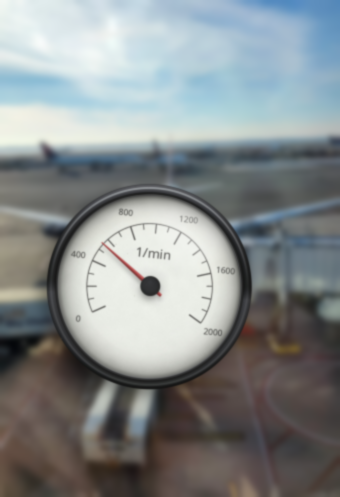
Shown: 550 rpm
